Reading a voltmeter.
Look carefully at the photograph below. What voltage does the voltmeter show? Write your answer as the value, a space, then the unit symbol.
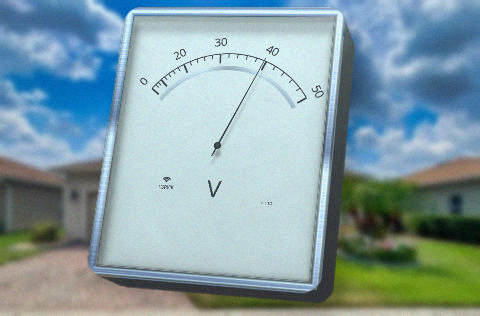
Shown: 40 V
